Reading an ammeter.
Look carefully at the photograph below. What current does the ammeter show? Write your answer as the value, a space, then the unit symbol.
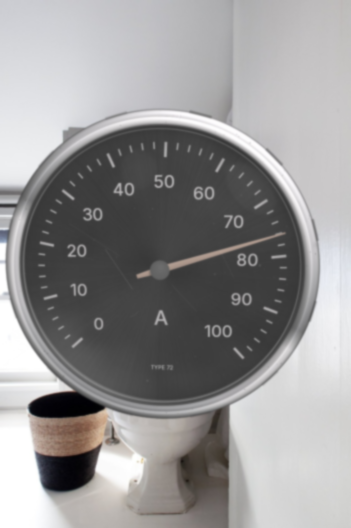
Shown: 76 A
